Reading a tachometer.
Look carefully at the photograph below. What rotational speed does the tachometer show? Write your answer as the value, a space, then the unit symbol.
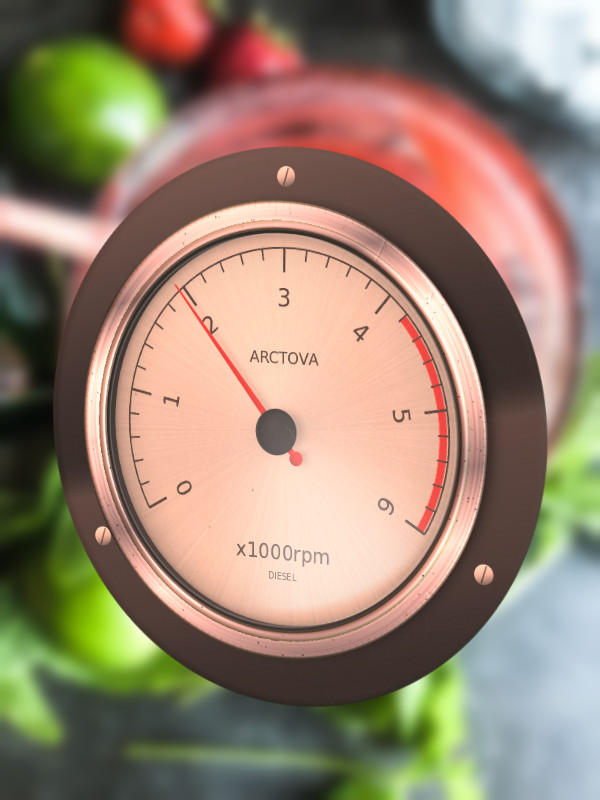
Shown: 2000 rpm
